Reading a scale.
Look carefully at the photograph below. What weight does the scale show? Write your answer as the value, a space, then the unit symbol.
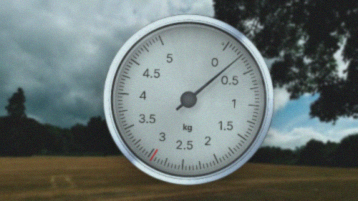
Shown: 0.25 kg
